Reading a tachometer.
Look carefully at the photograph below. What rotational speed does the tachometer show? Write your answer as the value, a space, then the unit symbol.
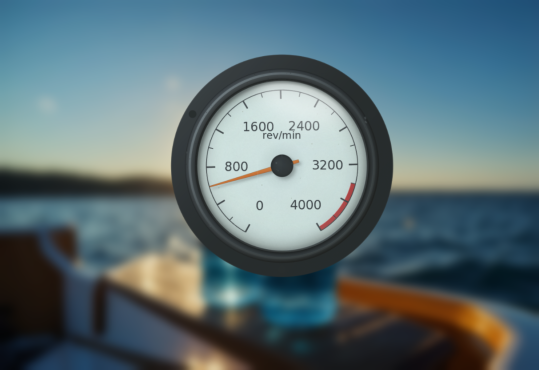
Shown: 600 rpm
